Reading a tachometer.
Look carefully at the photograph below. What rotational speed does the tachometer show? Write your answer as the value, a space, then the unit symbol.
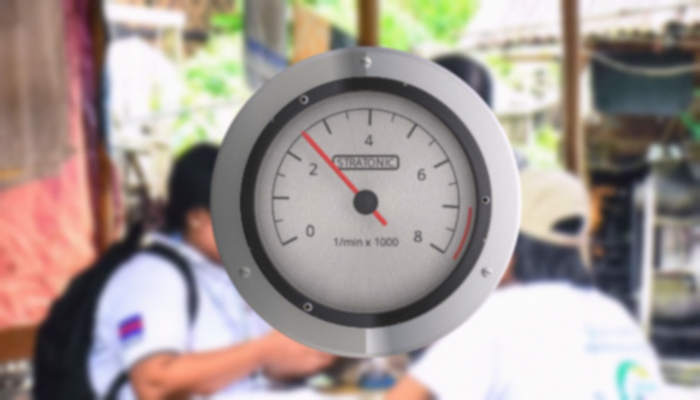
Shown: 2500 rpm
